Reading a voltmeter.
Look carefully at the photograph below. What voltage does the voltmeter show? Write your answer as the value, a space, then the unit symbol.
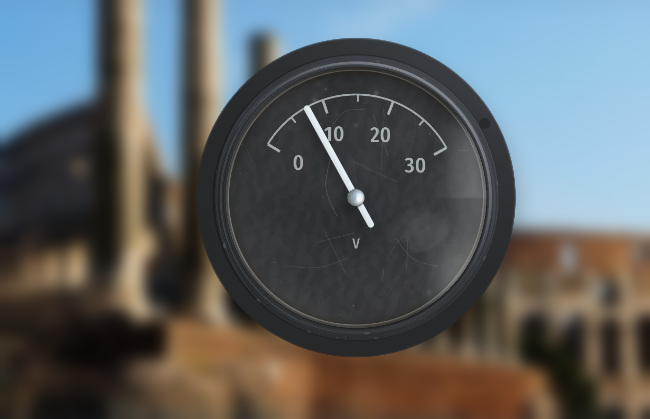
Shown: 7.5 V
